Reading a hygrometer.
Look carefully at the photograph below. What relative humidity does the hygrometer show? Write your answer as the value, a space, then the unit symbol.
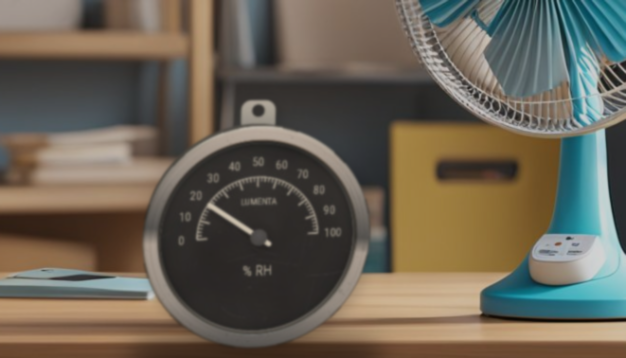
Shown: 20 %
